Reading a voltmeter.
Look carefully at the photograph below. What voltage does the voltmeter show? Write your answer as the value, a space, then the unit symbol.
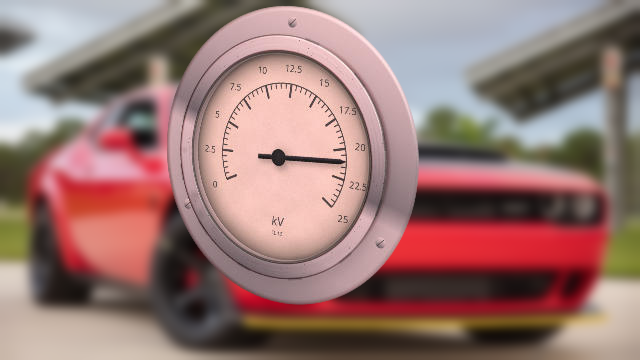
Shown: 21 kV
